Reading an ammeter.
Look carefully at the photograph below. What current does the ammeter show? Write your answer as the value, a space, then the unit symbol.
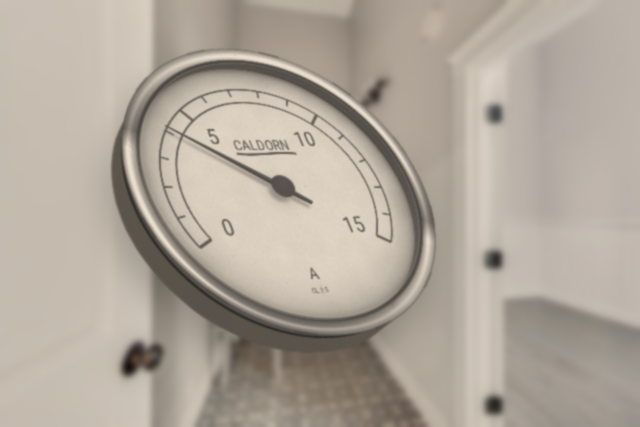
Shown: 4 A
